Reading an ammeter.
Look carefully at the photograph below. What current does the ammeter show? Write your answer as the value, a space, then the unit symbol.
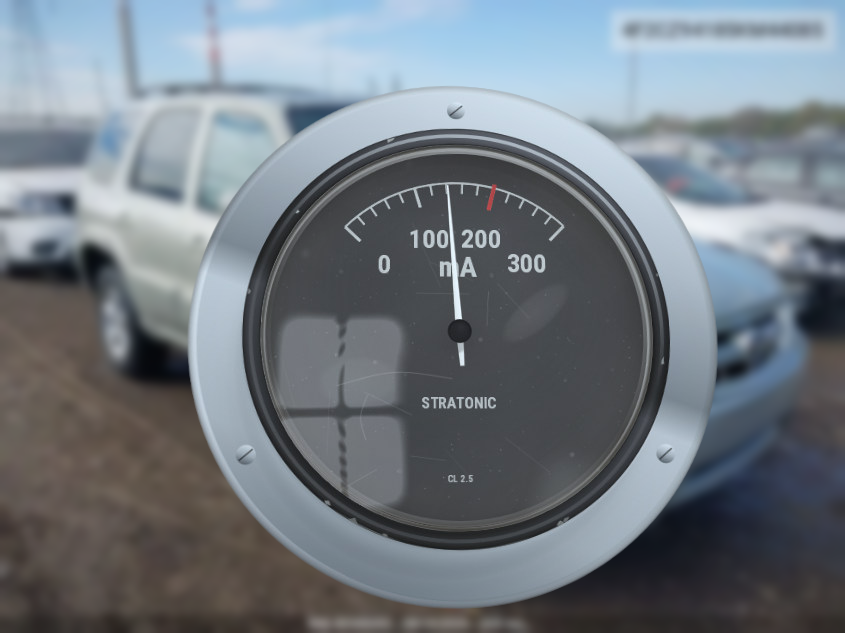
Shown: 140 mA
